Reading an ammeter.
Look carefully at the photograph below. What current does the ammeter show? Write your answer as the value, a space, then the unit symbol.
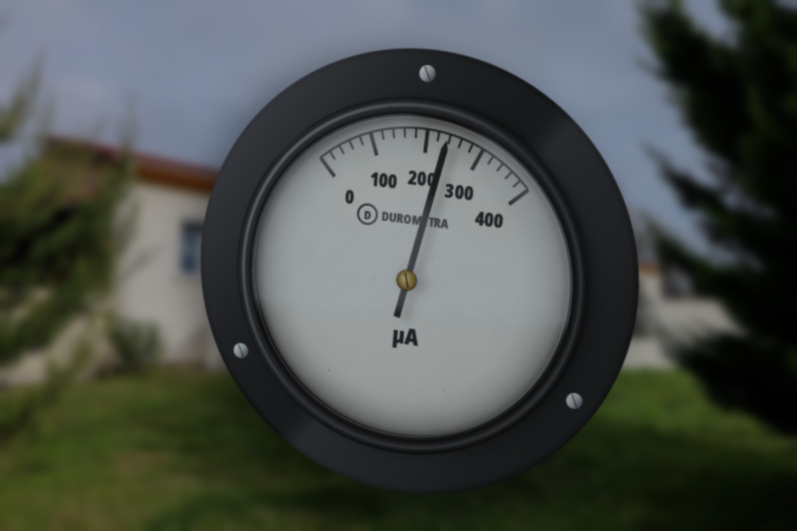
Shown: 240 µA
